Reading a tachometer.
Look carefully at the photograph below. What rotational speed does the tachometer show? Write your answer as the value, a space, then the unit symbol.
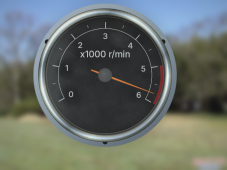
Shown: 5750 rpm
